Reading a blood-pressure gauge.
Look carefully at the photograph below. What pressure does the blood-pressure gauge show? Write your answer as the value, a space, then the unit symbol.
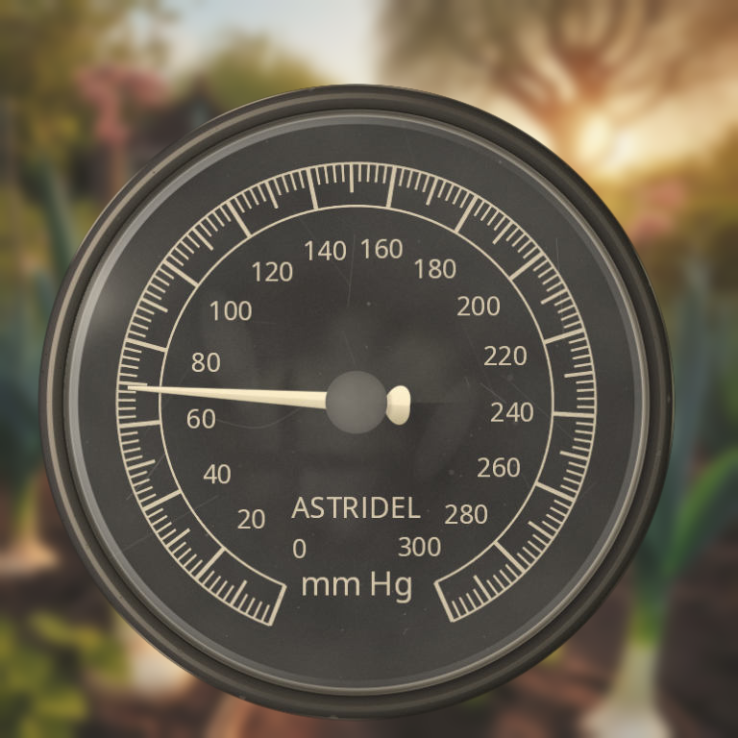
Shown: 69 mmHg
